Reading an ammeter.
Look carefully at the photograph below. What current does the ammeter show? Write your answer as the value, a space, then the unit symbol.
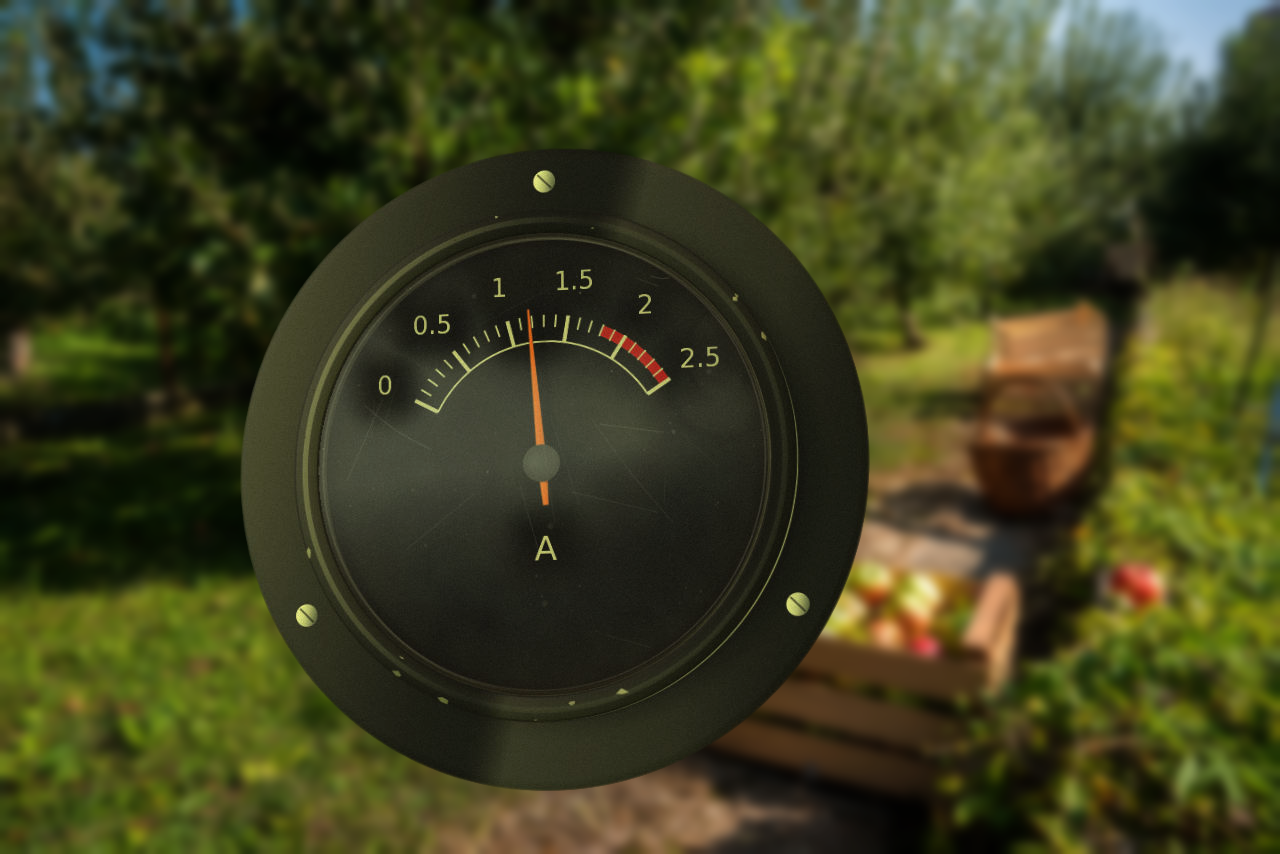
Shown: 1.2 A
